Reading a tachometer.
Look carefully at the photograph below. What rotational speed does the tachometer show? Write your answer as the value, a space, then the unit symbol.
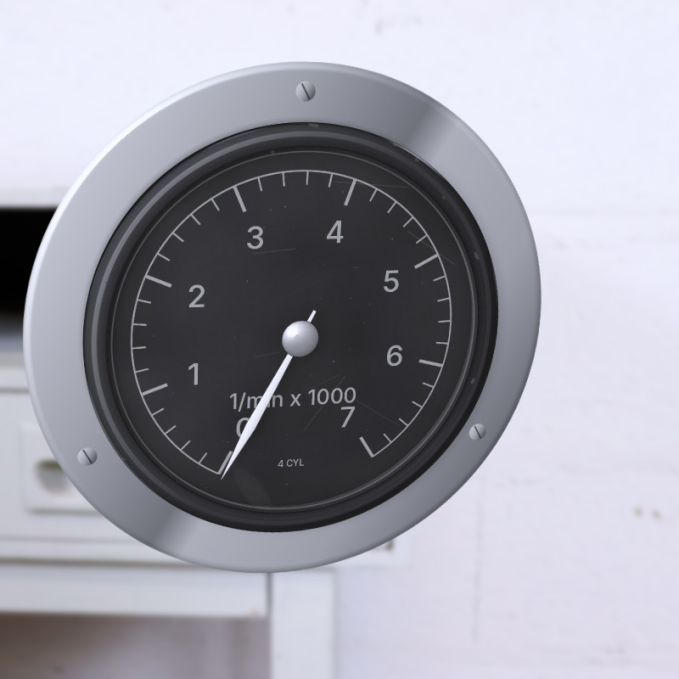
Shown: 0 rpm
